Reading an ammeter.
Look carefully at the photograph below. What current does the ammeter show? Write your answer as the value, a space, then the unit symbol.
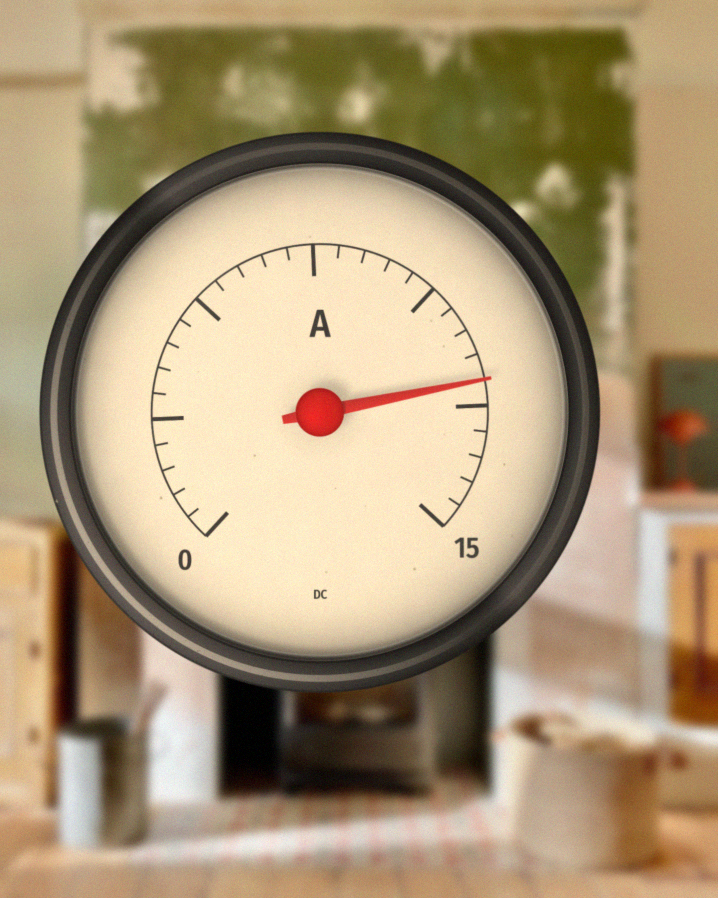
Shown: 12 A
